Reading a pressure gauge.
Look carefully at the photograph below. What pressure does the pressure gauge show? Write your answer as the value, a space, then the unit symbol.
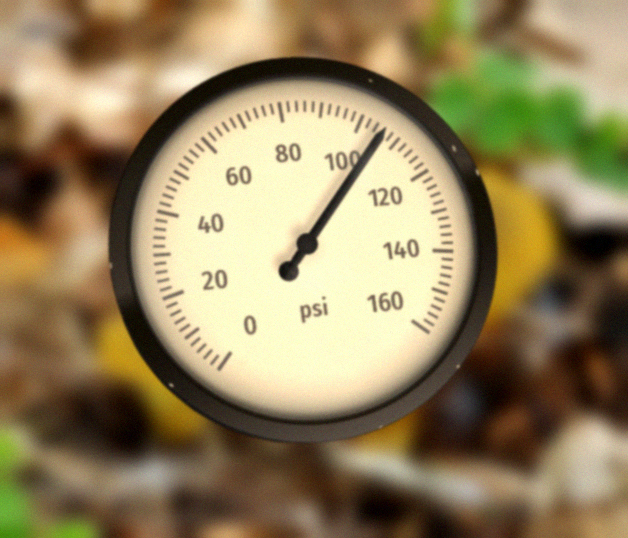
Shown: 106 psi
